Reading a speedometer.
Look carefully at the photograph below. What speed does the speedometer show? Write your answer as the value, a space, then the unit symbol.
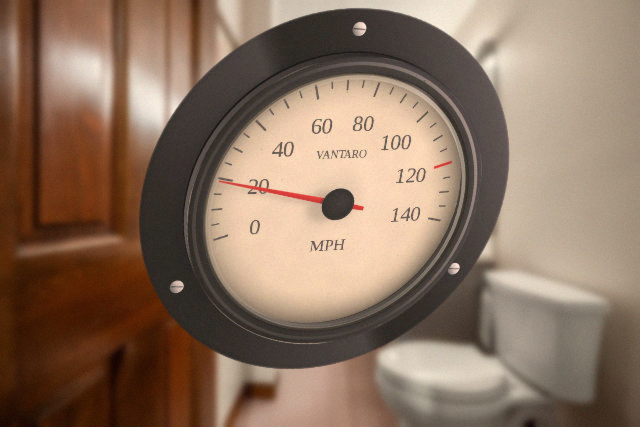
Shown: 20 mph
